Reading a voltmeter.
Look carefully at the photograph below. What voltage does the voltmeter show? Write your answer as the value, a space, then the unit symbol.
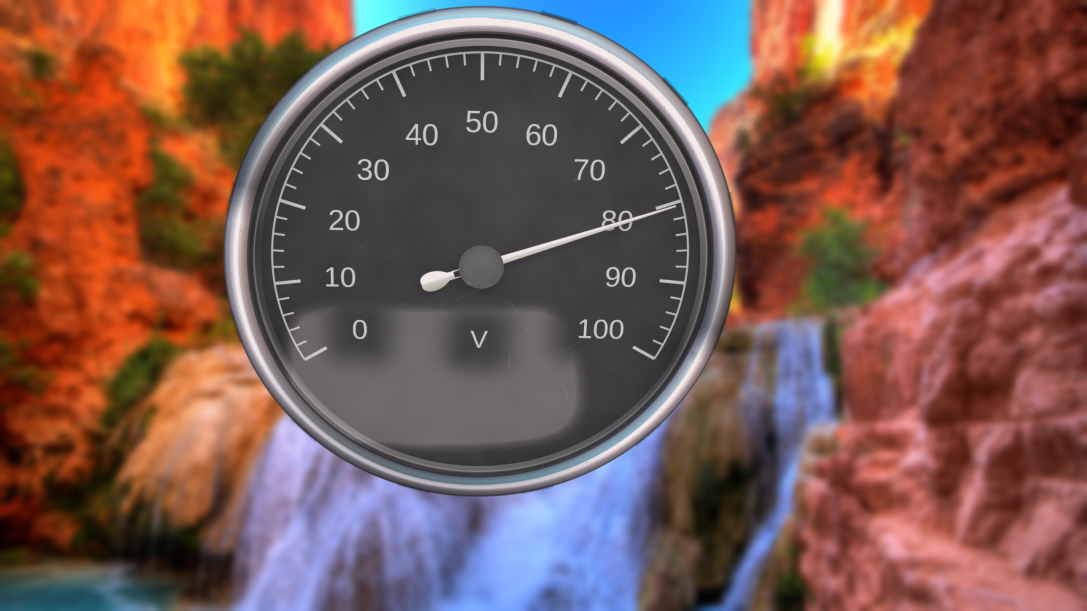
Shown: 80 V
